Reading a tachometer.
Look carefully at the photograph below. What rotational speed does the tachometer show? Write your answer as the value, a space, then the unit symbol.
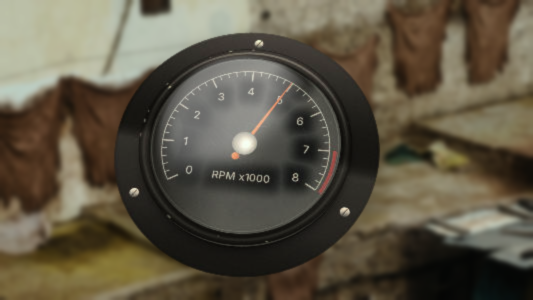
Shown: 5000 rpm
